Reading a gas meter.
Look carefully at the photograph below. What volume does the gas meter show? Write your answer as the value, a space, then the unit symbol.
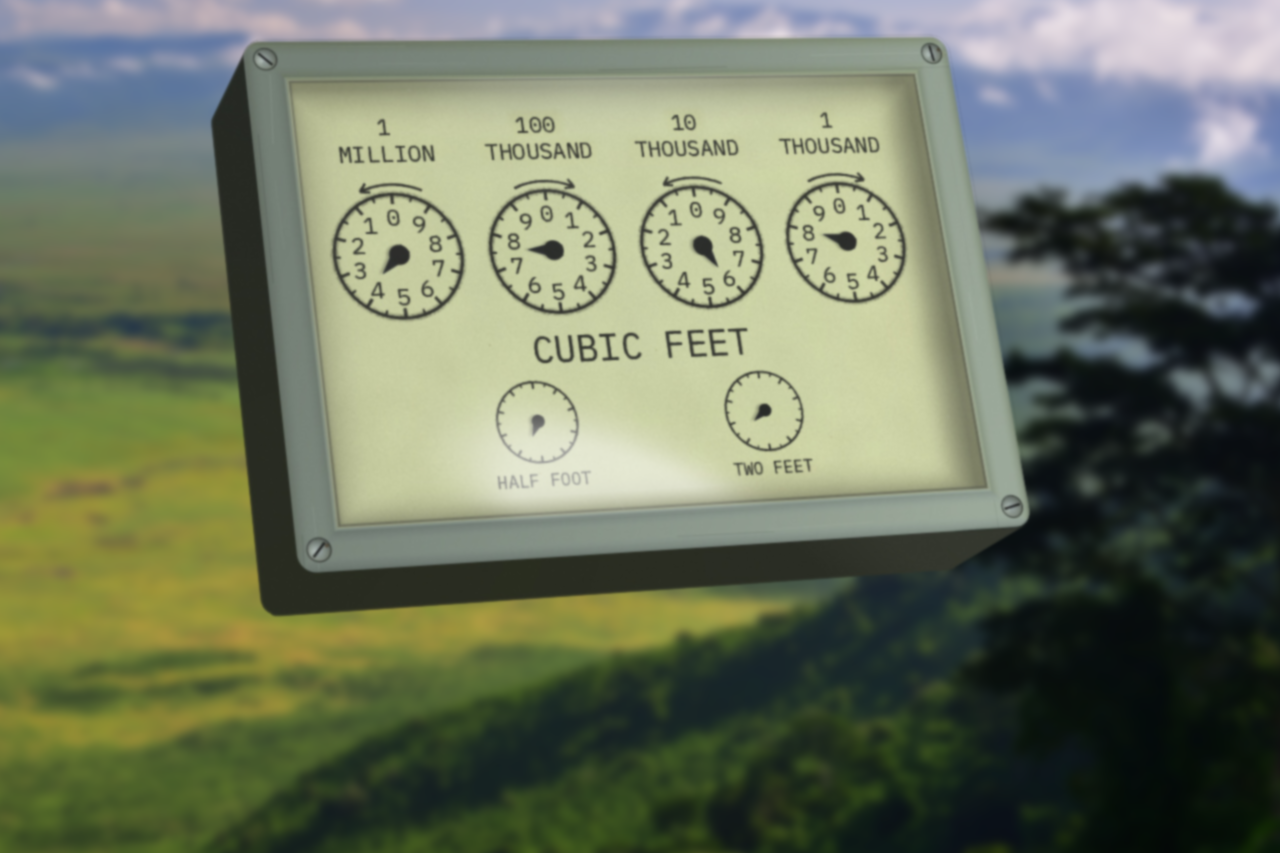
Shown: 375800 ft³
